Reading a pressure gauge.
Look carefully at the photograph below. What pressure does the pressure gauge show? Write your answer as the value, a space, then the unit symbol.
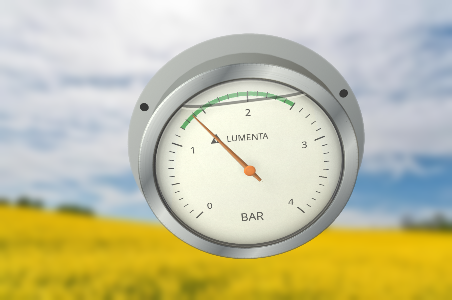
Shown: 1.4 bar
